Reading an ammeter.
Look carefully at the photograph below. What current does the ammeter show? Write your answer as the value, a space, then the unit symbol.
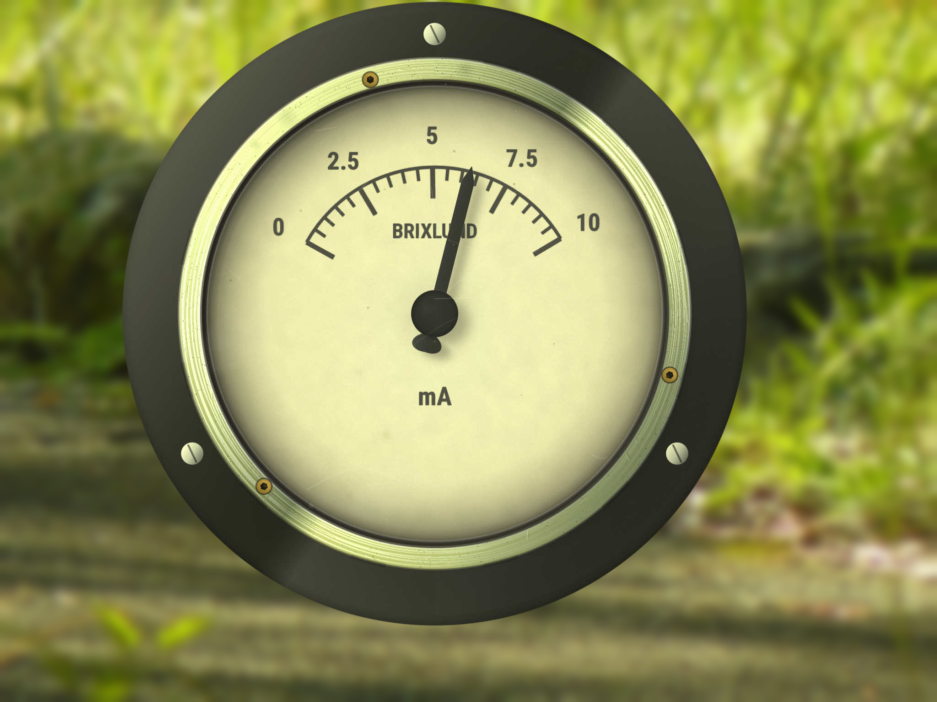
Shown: 6.25 mA
